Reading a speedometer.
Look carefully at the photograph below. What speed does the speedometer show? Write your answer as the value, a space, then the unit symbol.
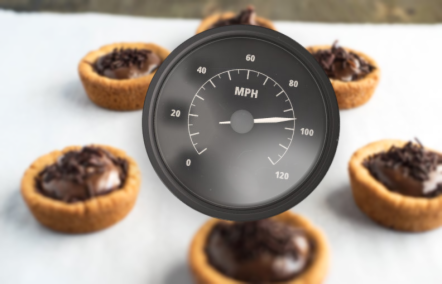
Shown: 95 mph
